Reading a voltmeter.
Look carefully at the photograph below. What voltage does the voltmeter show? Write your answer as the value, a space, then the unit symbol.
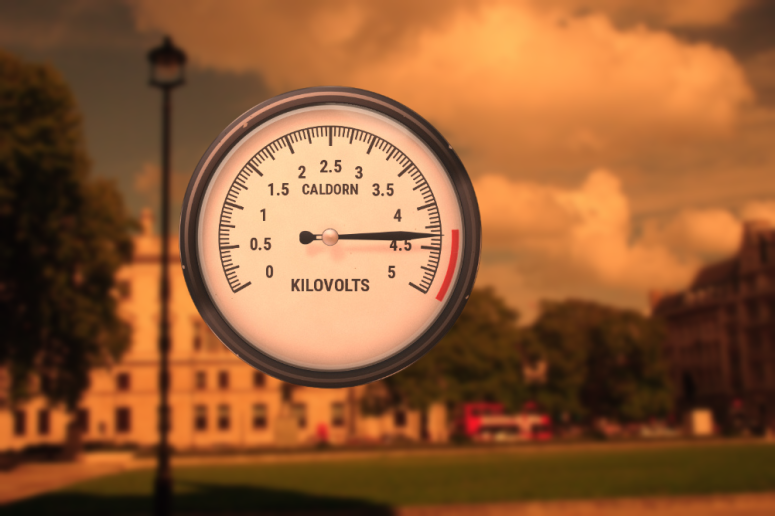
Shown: 4.35 kV
